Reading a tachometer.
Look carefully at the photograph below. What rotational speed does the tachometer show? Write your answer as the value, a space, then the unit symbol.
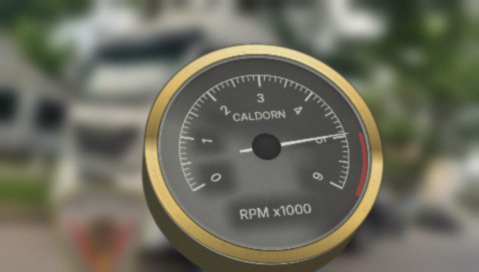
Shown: 5000 rpm
